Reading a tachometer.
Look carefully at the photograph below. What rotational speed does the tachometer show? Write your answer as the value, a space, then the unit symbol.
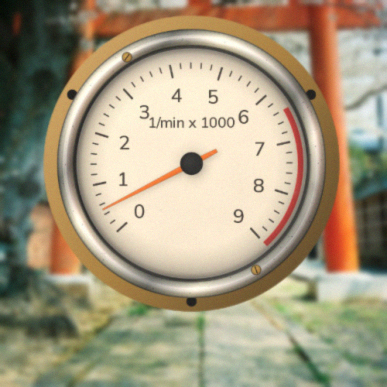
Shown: 500 rpm
